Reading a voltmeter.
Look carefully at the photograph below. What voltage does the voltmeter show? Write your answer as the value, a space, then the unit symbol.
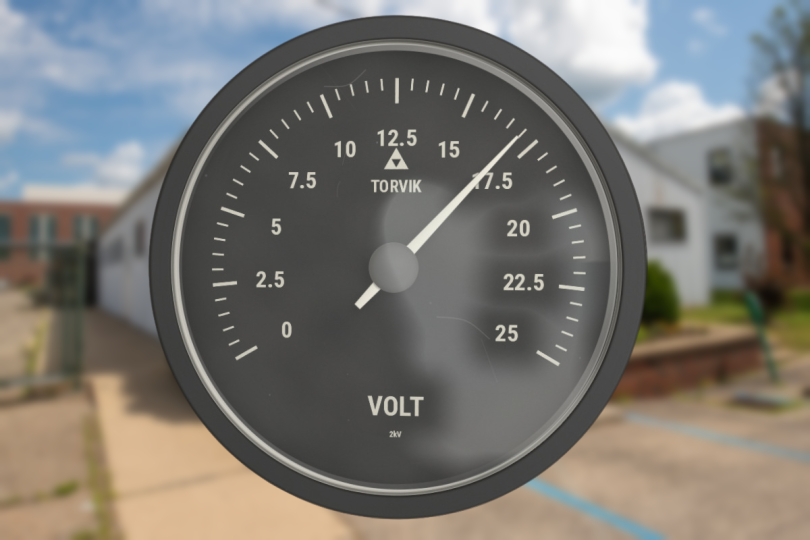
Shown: 17 V
